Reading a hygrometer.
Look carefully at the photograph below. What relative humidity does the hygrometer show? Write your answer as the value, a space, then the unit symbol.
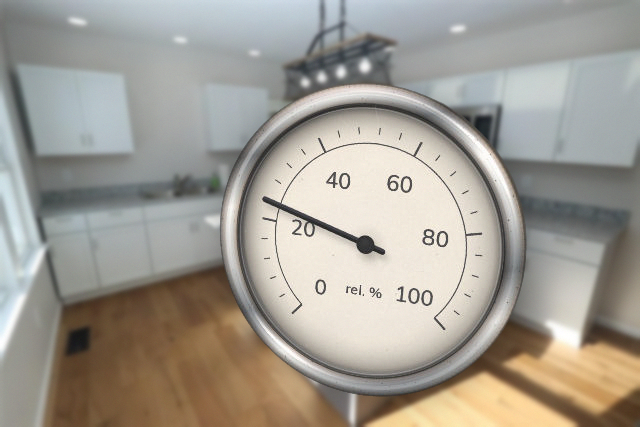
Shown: 24 %
